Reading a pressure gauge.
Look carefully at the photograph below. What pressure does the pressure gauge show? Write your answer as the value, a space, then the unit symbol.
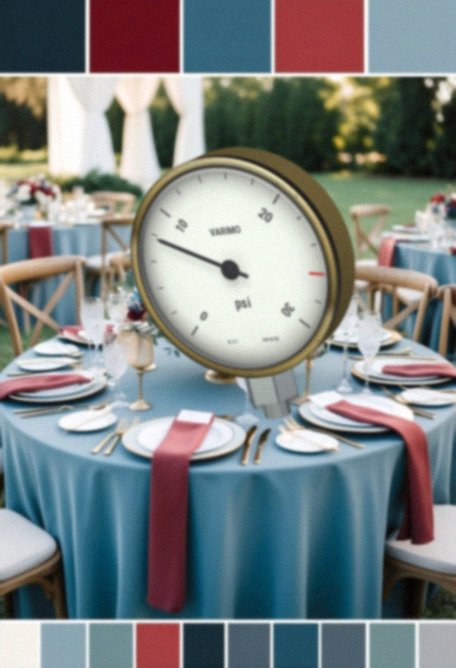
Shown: 8 psi
